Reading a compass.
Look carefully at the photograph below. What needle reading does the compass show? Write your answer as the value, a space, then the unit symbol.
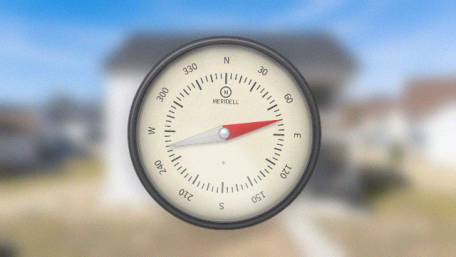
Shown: 75 °
